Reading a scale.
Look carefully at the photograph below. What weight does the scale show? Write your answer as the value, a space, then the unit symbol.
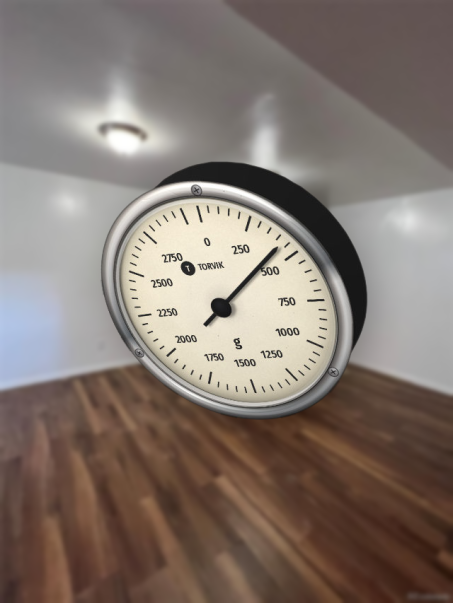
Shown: 425 g
